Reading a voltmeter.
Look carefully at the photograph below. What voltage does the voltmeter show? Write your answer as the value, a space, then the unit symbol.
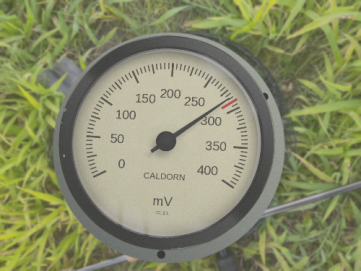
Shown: 285 mV
